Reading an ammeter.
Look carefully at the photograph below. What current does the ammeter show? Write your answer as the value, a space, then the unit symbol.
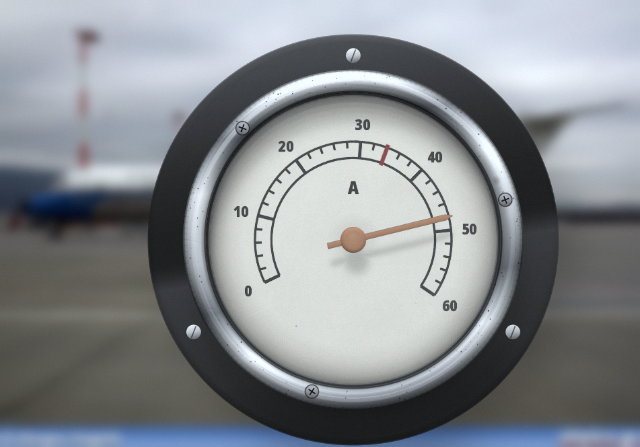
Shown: 48 A
